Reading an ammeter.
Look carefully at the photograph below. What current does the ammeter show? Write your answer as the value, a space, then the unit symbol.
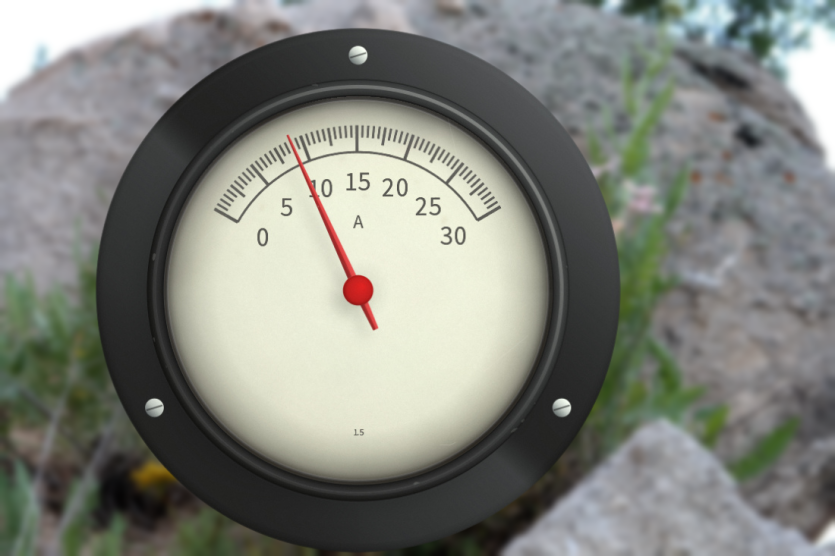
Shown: 9 A
